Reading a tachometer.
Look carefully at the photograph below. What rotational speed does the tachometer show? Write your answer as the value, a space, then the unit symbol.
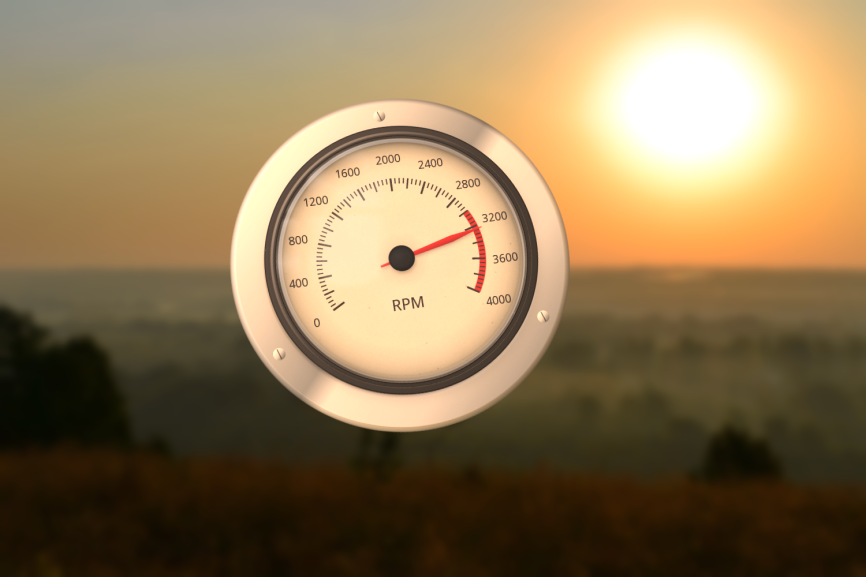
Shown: 3250 rpm
